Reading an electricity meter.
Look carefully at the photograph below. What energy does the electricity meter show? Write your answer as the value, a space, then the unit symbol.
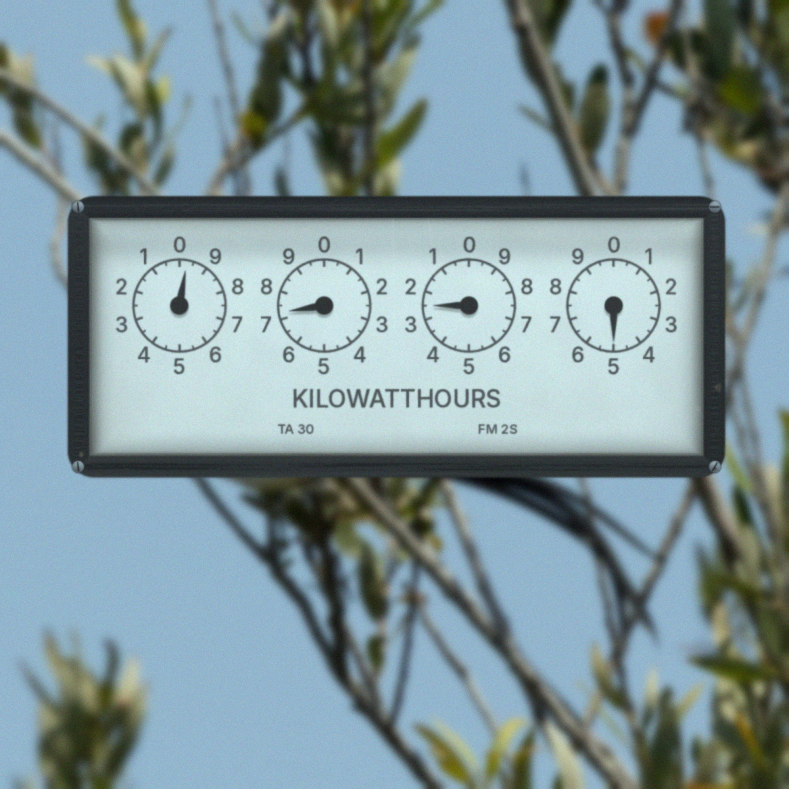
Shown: 9725 kWh
